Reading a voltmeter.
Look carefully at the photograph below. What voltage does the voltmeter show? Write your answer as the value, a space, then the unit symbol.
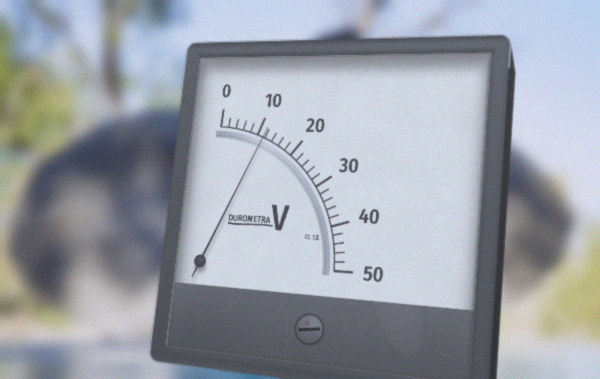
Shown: 12 V
